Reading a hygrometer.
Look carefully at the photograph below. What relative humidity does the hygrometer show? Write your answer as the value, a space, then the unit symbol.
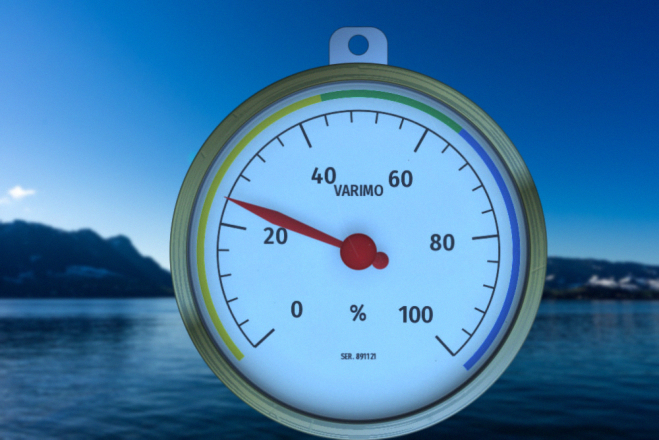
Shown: 24 %
